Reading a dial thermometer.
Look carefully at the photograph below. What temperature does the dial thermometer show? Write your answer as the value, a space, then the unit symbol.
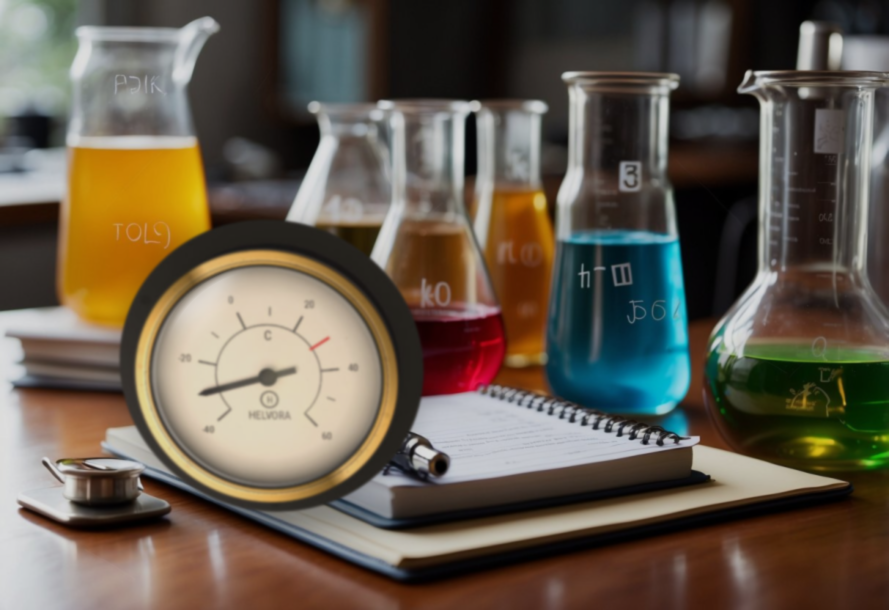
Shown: -30 °C
